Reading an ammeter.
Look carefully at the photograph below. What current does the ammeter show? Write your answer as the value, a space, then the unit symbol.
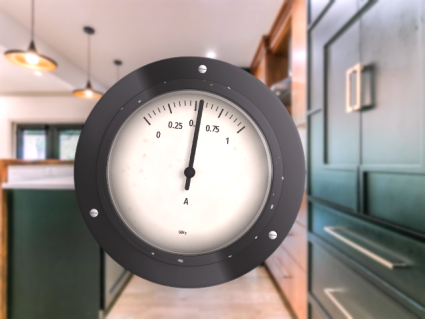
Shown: 0.55 A
